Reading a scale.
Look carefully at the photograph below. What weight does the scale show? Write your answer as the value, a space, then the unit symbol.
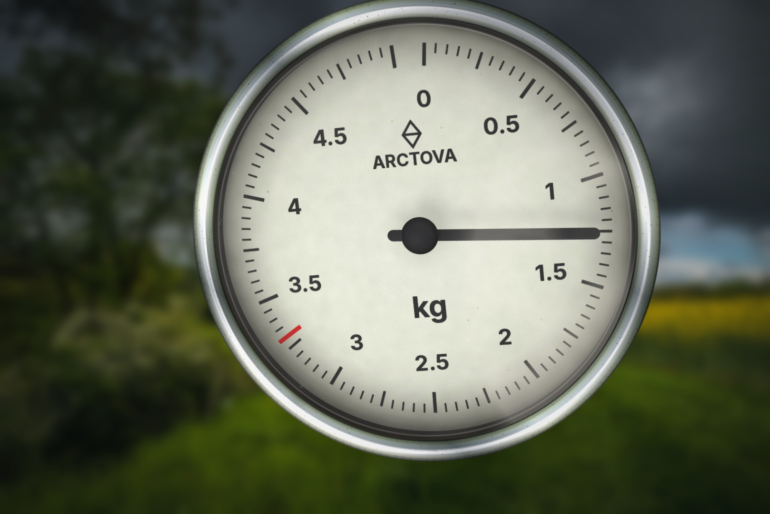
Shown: 1.25 kg
